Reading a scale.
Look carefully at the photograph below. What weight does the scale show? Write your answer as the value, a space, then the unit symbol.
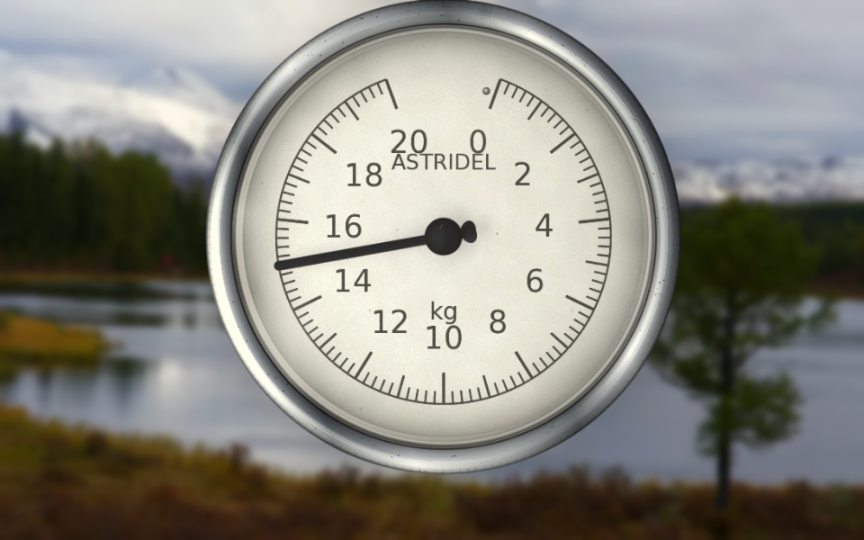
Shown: 15 kg
